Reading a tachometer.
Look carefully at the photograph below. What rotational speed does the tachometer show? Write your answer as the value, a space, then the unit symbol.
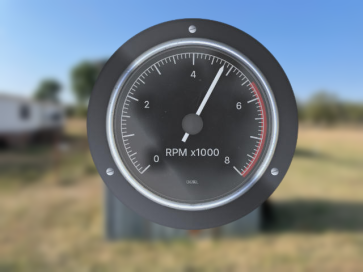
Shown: 4800 rpm
